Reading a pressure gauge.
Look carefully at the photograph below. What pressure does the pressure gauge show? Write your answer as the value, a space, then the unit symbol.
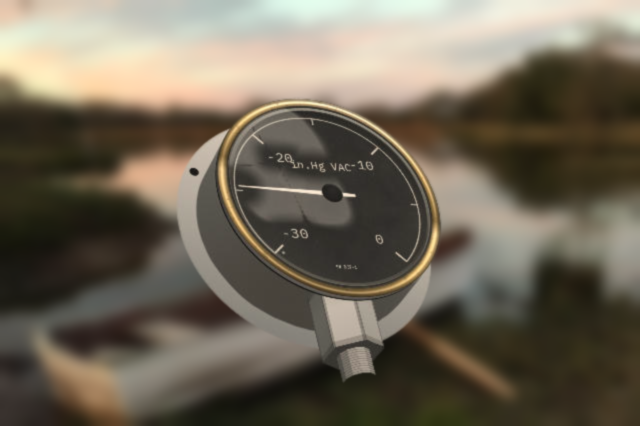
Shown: -25 inHg
